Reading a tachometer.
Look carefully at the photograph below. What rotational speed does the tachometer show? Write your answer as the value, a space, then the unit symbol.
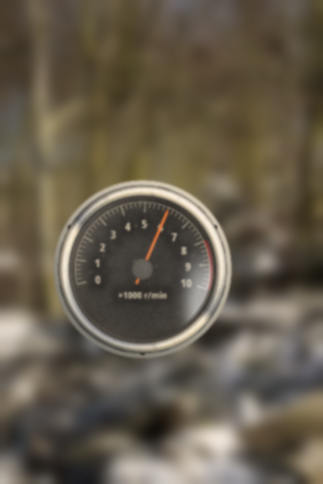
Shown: 6000 rpm
